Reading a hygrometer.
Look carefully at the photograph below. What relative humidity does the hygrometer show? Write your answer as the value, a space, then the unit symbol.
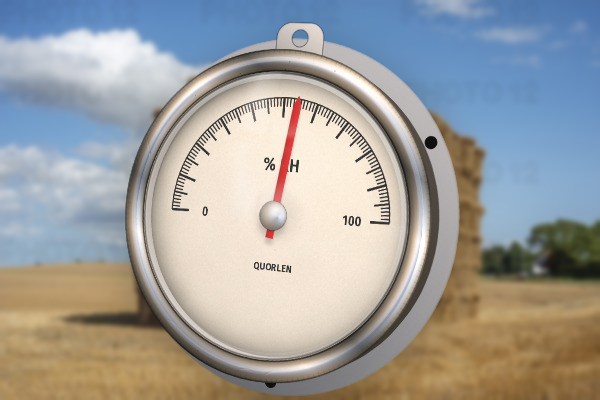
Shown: 55 %
